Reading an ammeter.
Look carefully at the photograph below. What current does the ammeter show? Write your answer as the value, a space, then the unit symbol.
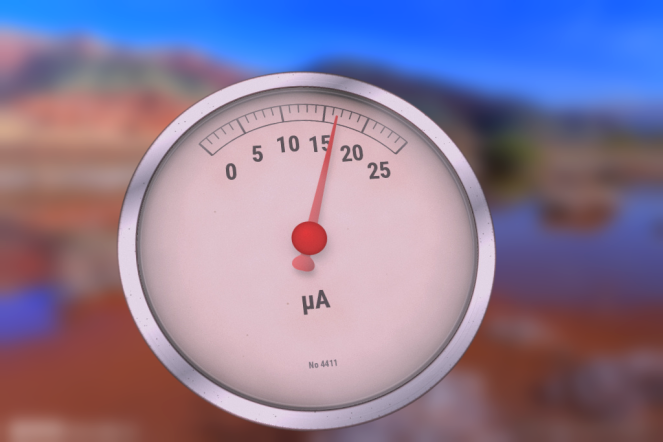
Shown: 16.5 µA
